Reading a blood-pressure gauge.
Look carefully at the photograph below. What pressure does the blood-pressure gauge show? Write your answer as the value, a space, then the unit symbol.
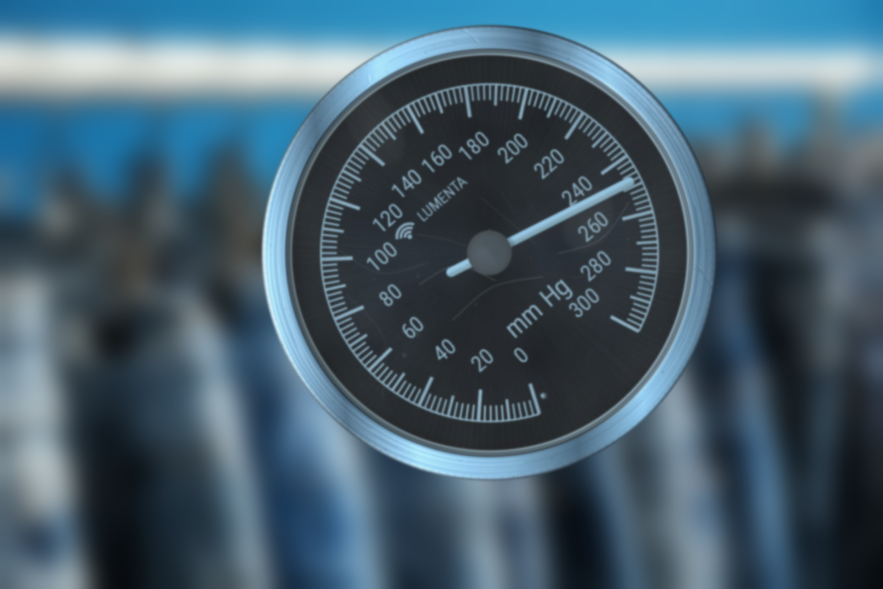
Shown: 248 mmHg
